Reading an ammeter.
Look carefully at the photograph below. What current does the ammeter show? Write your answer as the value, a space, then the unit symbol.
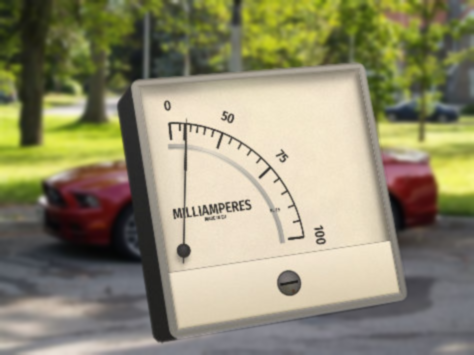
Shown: 25 mA
